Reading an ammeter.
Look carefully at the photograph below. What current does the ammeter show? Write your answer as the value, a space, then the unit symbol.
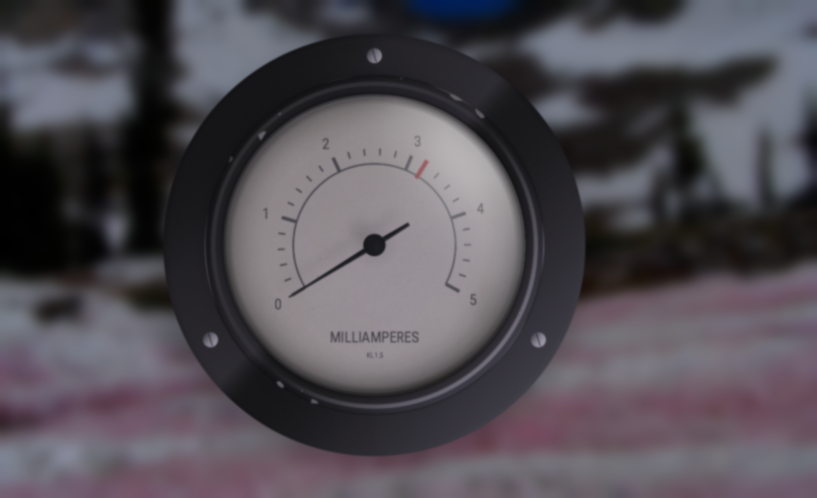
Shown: 0 mA
